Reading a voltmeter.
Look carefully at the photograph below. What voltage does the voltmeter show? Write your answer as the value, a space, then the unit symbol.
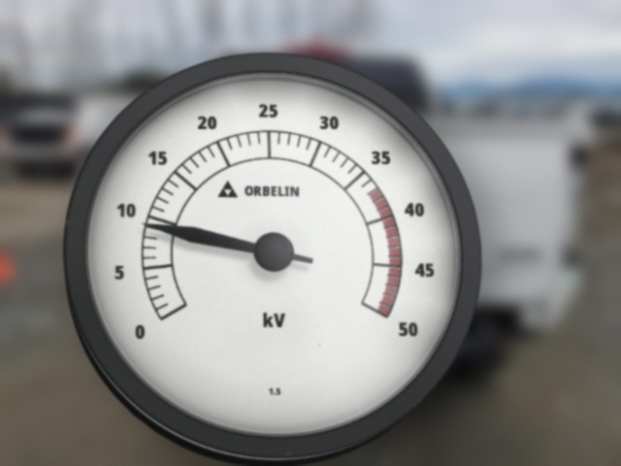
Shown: 9 kV
